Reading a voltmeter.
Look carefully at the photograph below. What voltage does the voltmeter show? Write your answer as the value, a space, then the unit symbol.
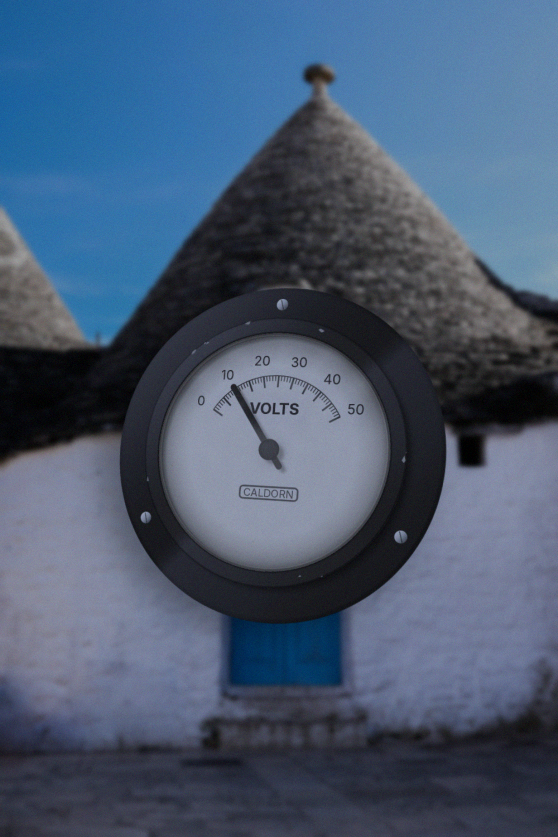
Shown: 10 V
